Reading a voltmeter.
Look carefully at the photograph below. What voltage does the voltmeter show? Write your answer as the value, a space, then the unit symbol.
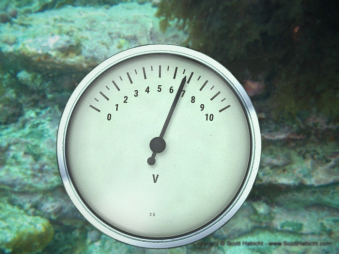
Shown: 6.75 V
